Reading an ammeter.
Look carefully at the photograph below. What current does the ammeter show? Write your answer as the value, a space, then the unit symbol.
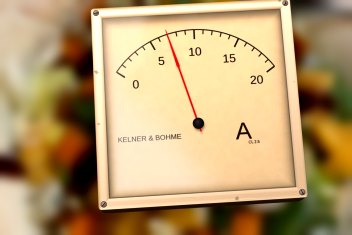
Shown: 7 A
